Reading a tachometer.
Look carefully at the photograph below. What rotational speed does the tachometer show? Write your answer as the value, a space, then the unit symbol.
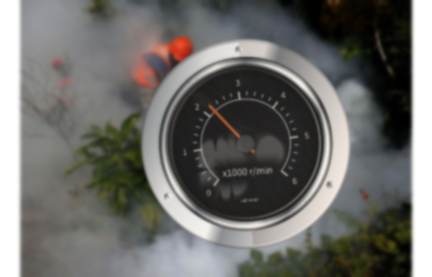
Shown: 2200 rpm
